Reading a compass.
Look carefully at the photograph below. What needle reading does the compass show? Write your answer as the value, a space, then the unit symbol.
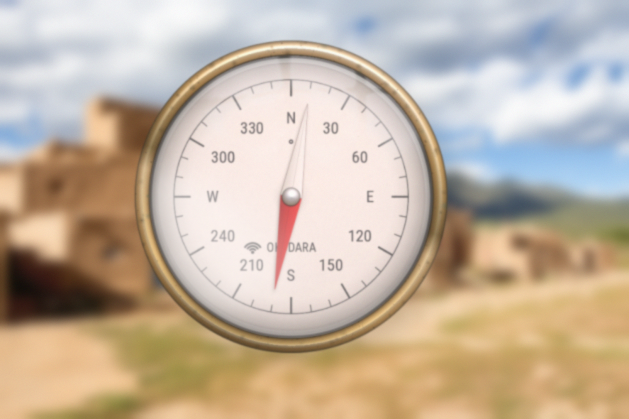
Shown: 190 °
